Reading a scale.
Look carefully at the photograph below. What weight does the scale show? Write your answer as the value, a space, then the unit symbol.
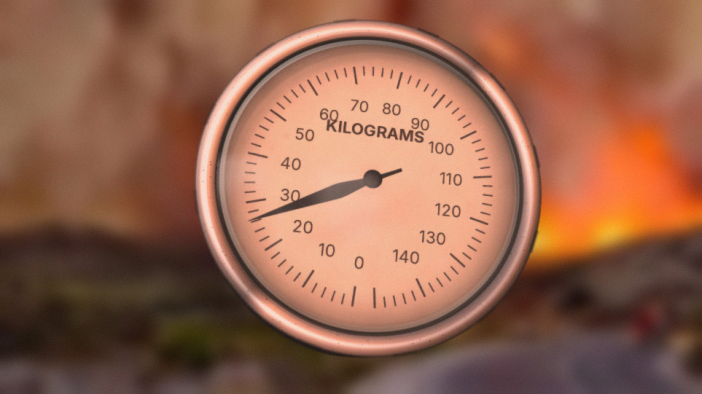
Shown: 26 kg
